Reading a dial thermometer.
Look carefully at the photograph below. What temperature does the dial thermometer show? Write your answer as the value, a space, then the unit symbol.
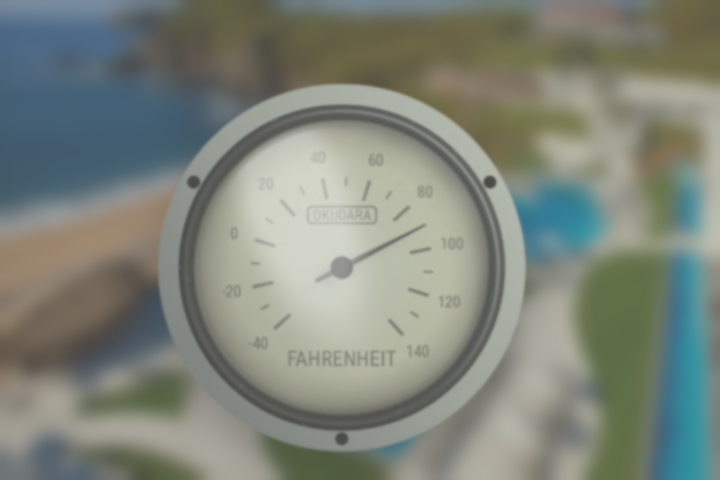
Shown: 90 °F
